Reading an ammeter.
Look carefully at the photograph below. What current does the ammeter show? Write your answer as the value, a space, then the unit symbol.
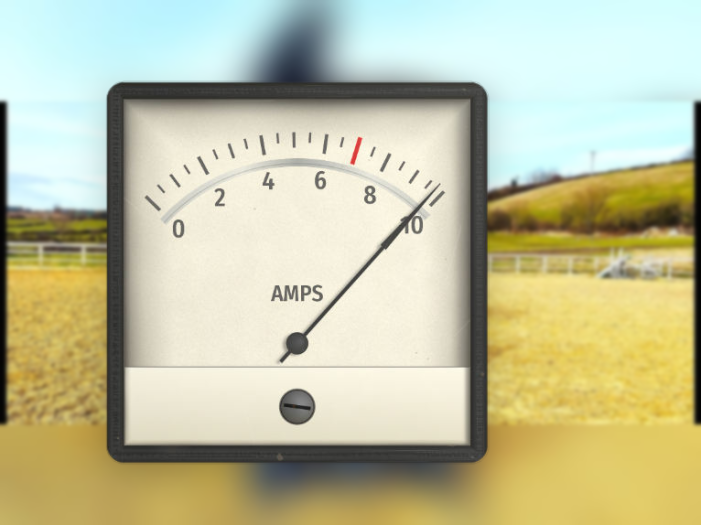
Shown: 9.75 A
